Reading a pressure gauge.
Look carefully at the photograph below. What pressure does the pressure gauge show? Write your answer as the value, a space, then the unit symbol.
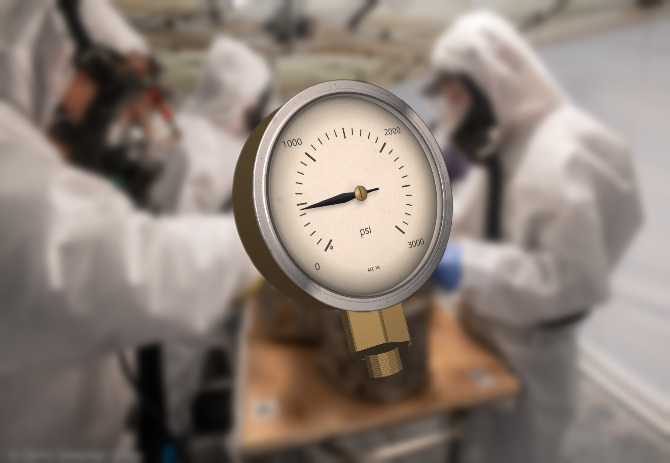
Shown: 450 psi
